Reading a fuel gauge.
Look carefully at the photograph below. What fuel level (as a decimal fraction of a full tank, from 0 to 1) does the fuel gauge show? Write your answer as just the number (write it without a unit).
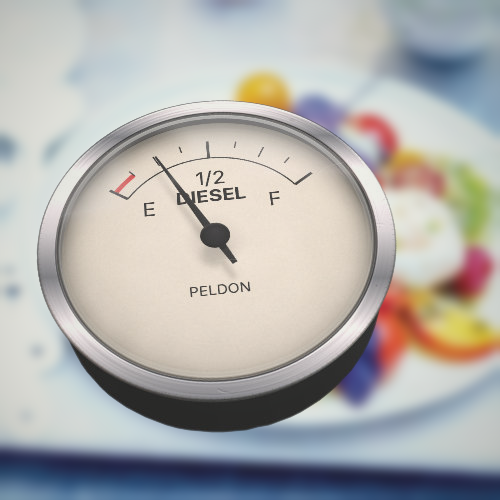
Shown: 0.25
